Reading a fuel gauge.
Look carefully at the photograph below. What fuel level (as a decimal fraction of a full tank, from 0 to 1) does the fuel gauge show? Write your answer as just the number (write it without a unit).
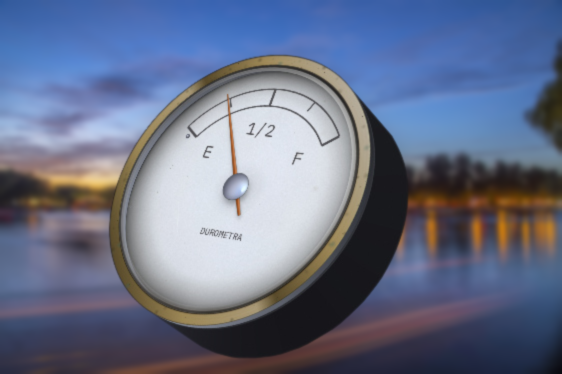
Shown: 0.25
